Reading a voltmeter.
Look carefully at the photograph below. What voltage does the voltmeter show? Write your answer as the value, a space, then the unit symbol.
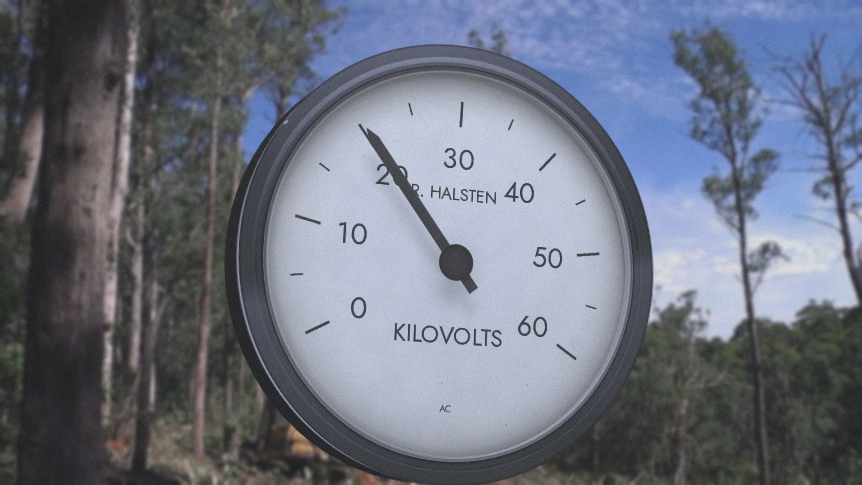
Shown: 20 kV
